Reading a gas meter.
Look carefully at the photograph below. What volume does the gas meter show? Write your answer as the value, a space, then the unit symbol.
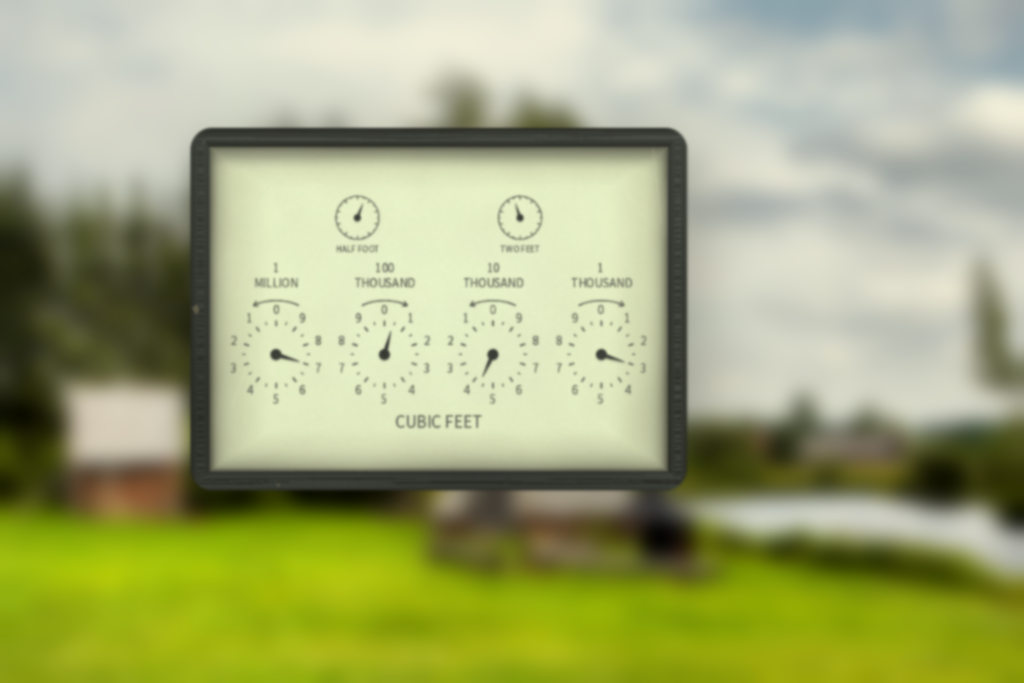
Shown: 704300 ft³
